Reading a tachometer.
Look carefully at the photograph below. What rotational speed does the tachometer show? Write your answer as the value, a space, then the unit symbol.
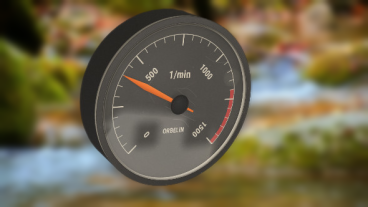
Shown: 400 rpm
